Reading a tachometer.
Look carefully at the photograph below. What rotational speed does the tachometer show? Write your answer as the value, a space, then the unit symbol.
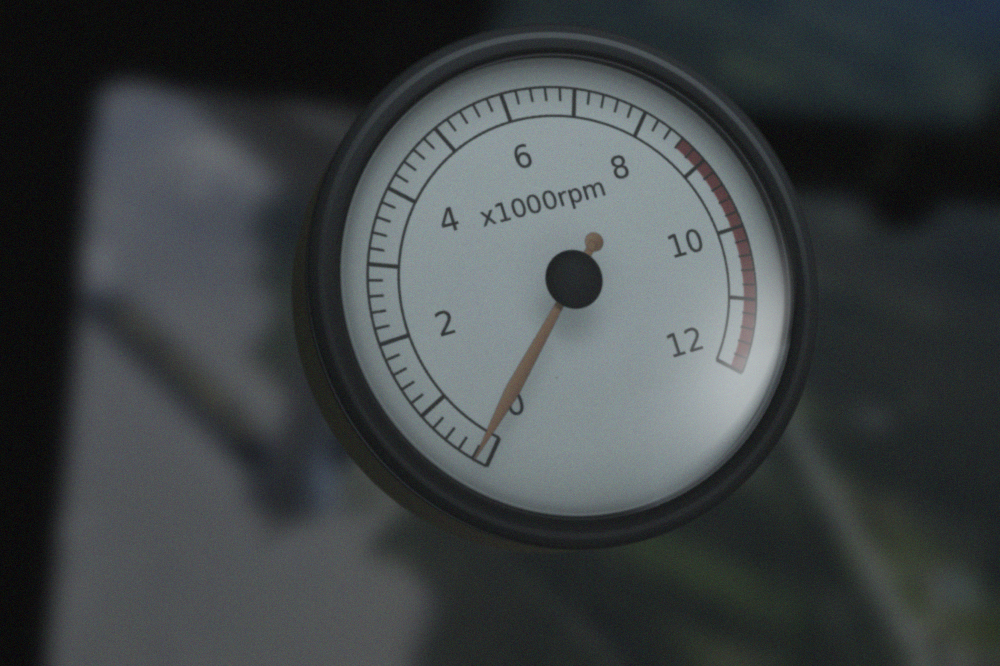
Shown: 200 rpm
